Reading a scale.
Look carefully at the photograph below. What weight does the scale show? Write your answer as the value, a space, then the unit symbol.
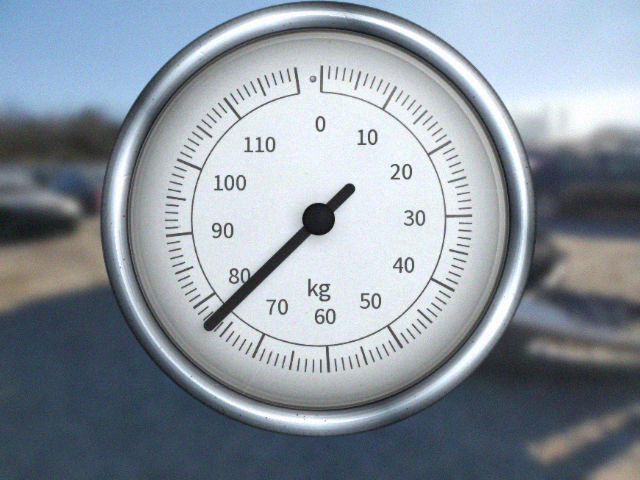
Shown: 77 kg
